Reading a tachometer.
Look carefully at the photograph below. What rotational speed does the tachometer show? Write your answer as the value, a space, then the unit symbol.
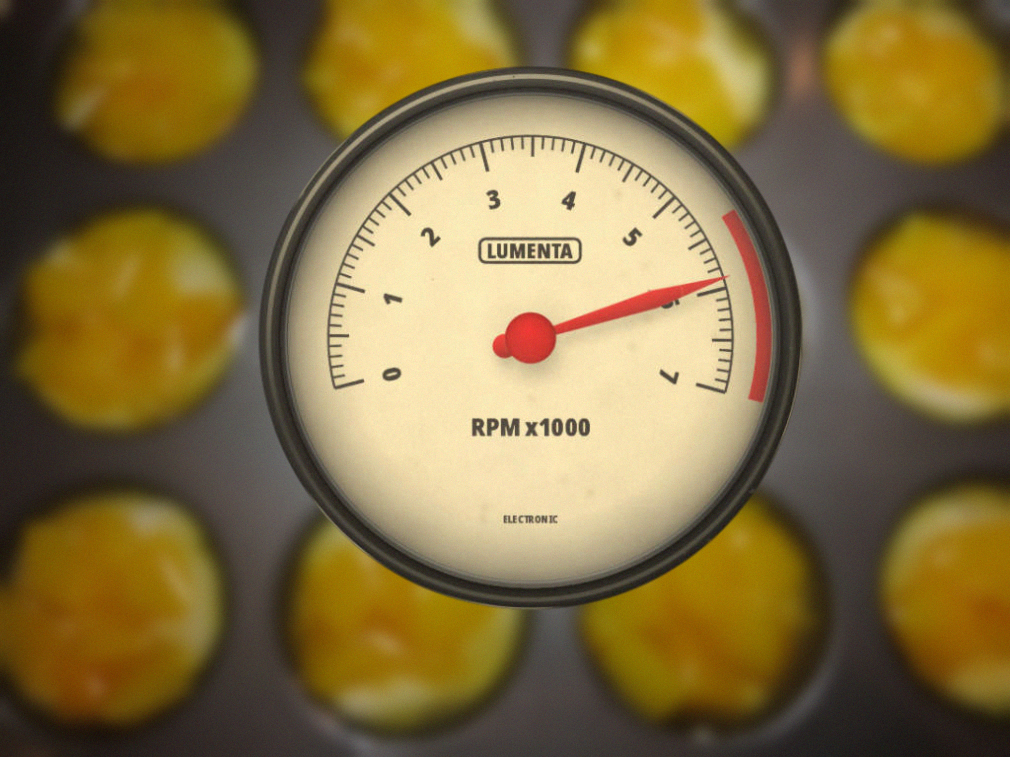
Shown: 5900 rpm
